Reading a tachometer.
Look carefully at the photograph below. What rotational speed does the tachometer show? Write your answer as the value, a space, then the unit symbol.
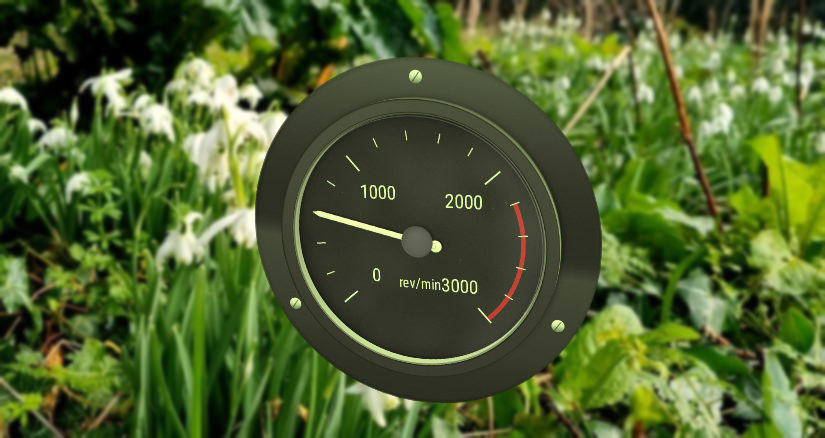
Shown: 600 rpm
